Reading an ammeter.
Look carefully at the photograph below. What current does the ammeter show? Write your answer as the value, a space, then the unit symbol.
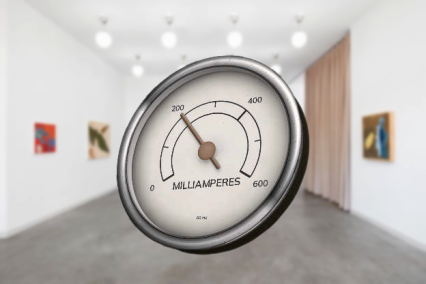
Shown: 200 mA
